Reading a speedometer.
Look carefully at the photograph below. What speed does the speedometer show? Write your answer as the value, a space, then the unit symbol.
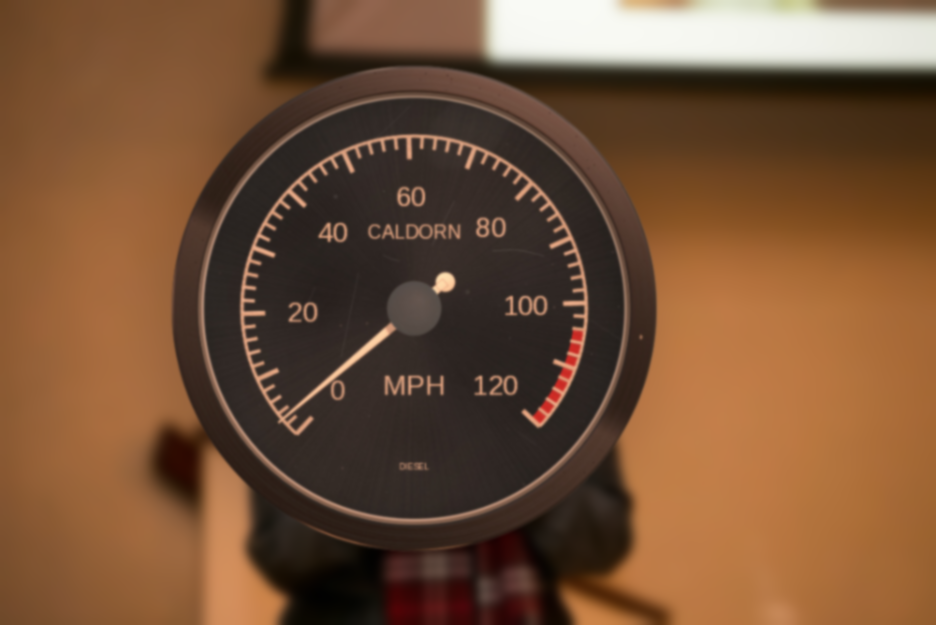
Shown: 3 mph
